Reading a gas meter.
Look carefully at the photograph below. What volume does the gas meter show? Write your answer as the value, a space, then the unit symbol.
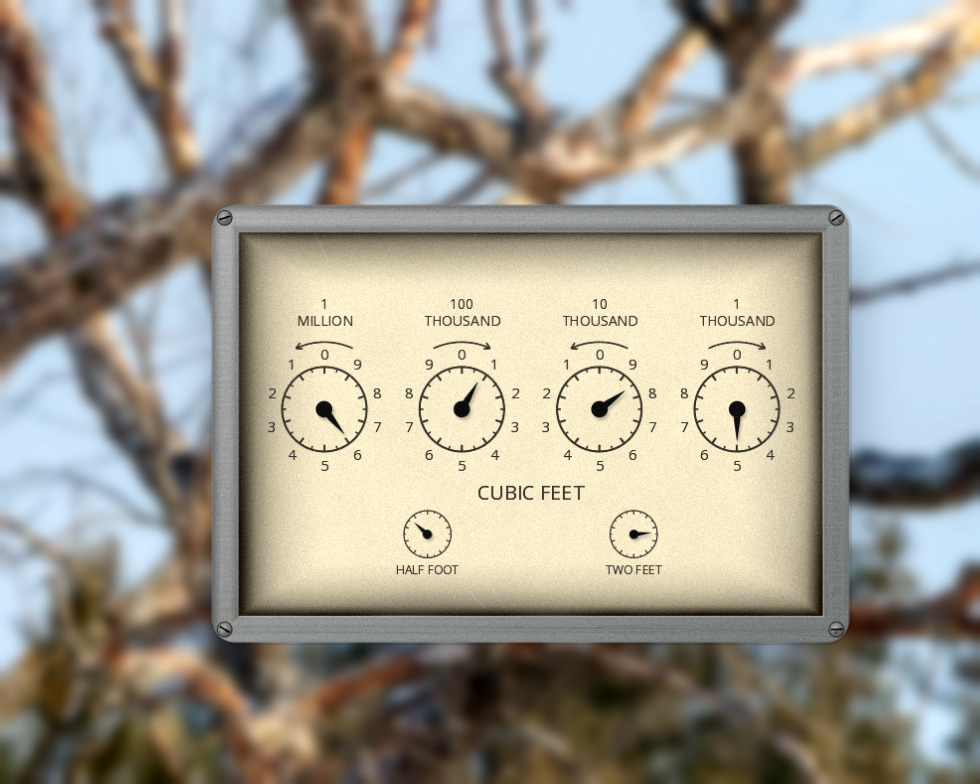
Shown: 608500 ft³
